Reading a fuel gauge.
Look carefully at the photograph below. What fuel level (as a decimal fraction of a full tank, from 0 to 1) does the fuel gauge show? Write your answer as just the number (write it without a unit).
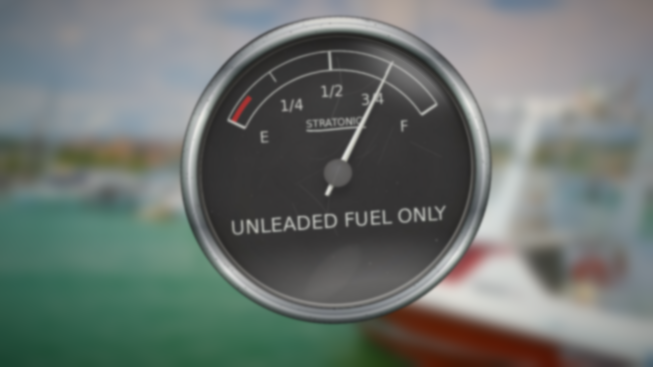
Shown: 0.75
